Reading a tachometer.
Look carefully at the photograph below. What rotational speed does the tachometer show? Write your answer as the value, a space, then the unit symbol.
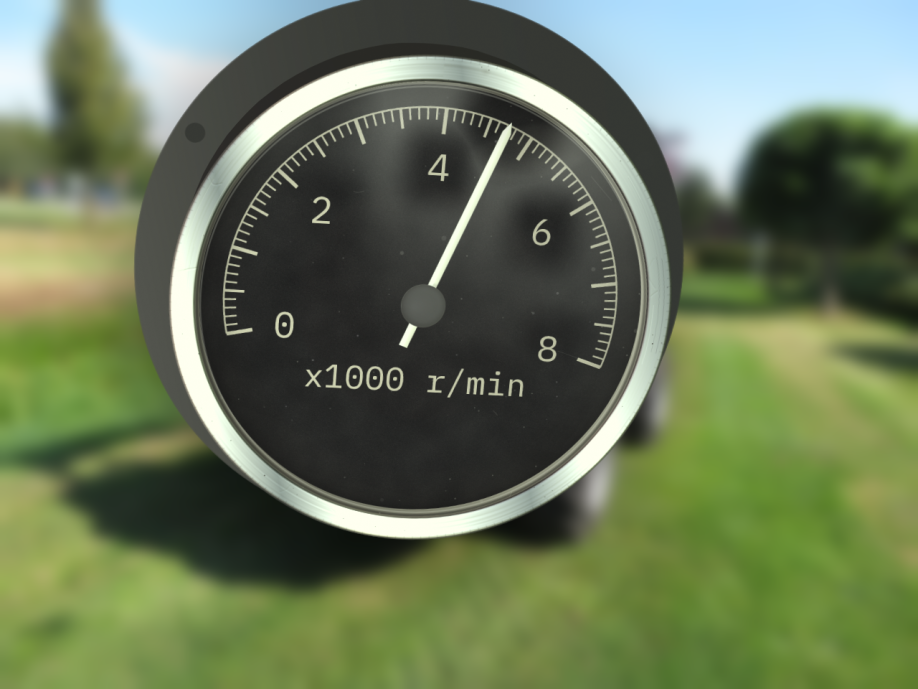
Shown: 4700 rpm
